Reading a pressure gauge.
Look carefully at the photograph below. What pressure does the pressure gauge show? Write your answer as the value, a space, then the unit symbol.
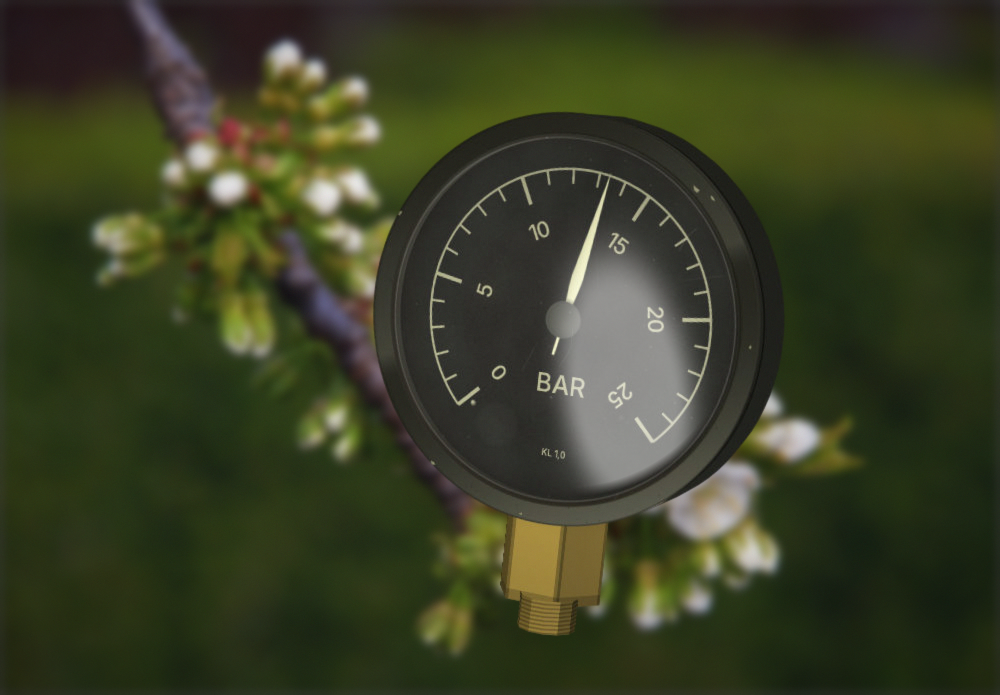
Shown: 13.5 bar
